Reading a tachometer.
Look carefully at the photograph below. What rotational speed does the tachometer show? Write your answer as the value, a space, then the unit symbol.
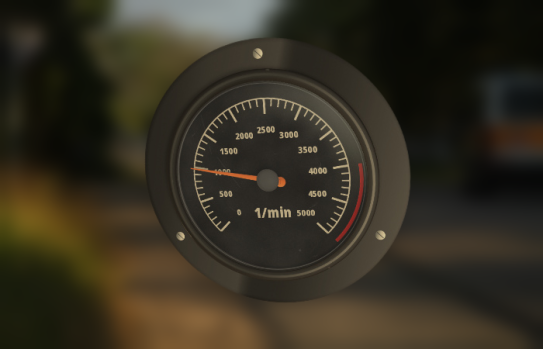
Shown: 1000 rpm
